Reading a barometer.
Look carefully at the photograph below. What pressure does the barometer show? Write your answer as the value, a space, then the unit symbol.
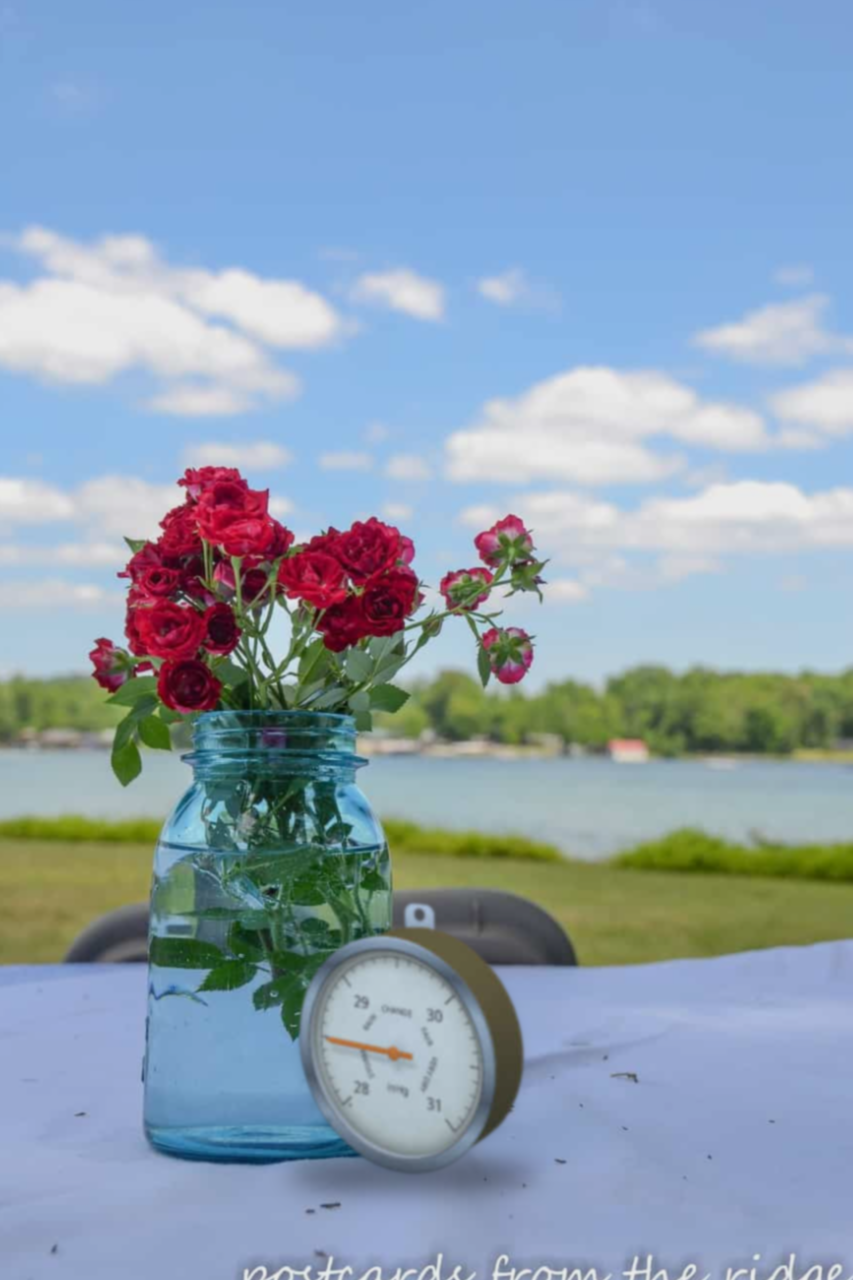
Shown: 28.5 inHg
